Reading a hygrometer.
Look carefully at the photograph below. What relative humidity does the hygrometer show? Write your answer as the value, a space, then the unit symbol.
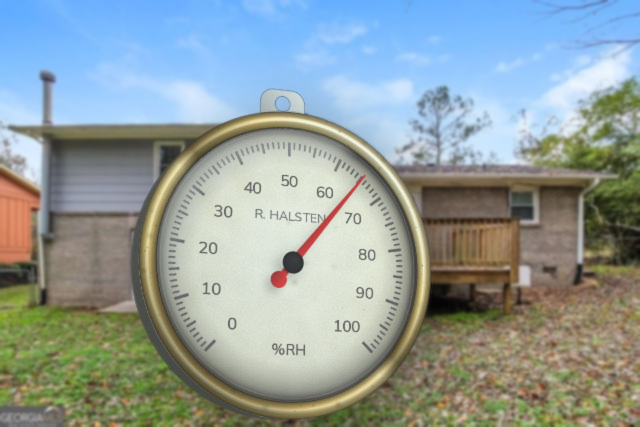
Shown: 65 %
